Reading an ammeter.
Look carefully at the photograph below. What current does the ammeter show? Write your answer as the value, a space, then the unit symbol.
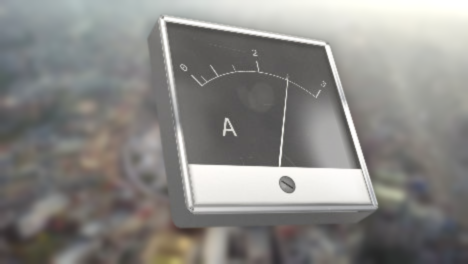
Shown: 2.5 A
